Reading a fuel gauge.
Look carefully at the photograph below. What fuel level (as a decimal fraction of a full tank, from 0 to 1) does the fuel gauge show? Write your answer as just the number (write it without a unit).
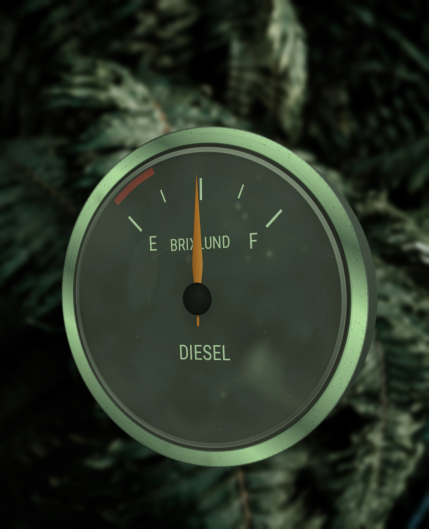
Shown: 0.5
